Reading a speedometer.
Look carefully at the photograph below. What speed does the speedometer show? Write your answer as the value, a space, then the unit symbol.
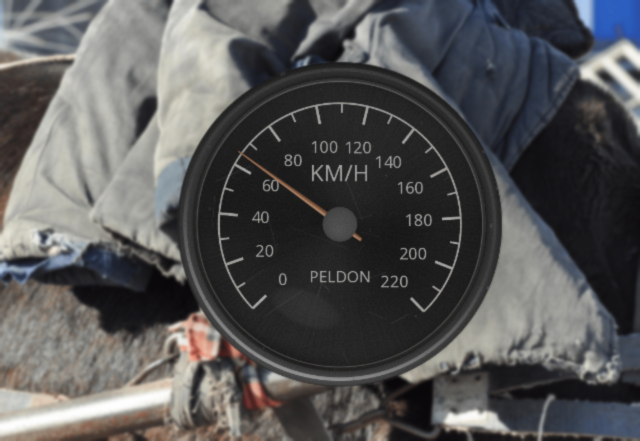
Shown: 65 km/h
